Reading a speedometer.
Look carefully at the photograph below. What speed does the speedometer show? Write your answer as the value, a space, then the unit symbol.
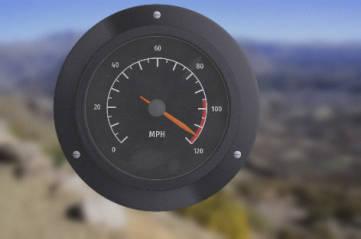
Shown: 115 mph
